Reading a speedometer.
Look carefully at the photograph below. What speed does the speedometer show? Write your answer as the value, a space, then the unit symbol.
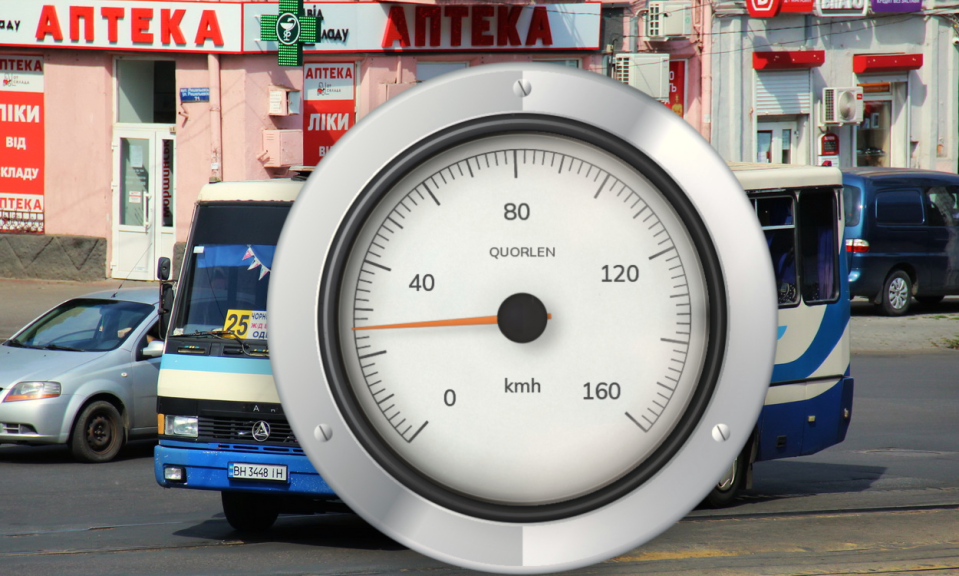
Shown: 26 km/h
